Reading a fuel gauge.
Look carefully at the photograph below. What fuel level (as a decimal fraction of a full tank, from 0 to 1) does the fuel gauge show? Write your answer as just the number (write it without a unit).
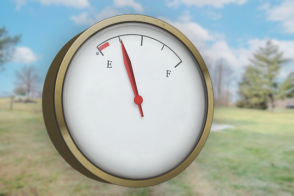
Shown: 0.25
